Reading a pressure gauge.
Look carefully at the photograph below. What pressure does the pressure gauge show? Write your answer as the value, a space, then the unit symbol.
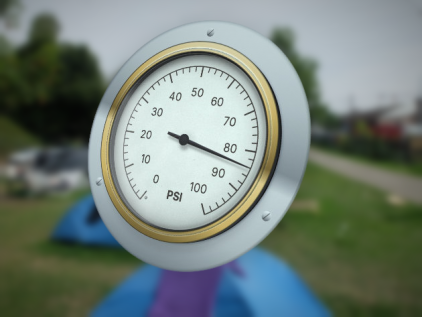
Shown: 84 psi
